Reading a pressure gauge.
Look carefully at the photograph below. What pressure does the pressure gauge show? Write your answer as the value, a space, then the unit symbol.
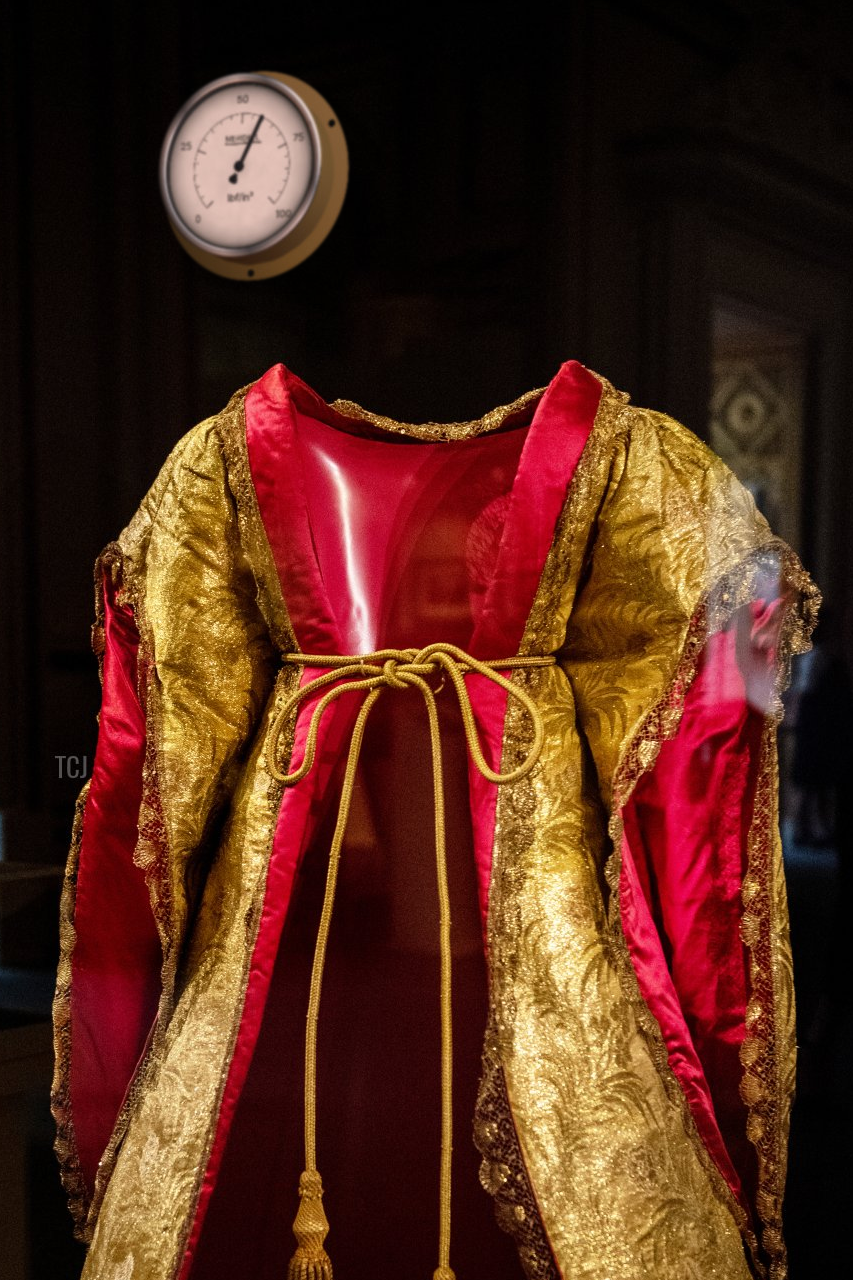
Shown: 60 psi
